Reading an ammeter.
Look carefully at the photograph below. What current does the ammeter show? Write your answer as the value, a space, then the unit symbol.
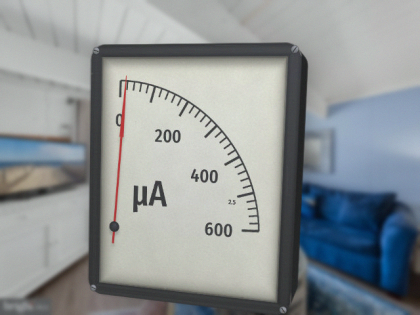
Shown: 20 µA
